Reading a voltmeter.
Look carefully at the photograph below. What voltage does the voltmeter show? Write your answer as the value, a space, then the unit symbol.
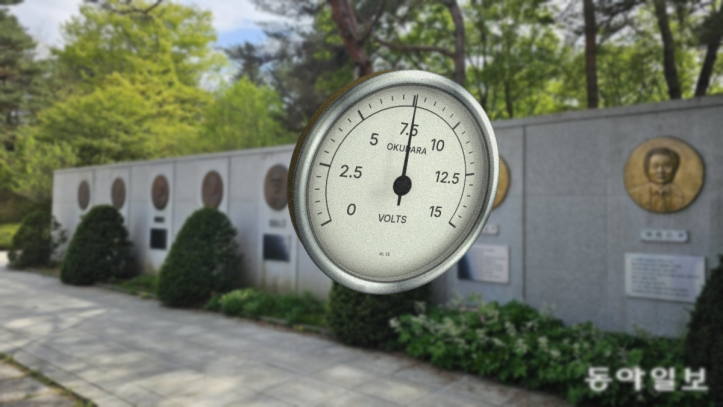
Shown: 7.5 V
